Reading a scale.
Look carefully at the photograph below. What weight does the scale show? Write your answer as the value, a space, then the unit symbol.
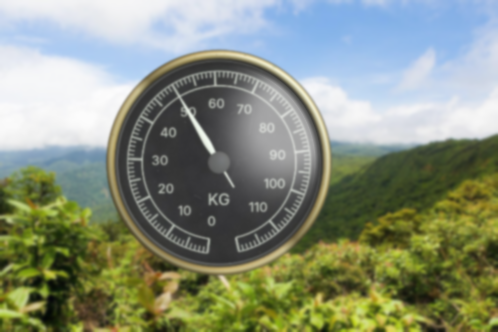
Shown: 50 kg
